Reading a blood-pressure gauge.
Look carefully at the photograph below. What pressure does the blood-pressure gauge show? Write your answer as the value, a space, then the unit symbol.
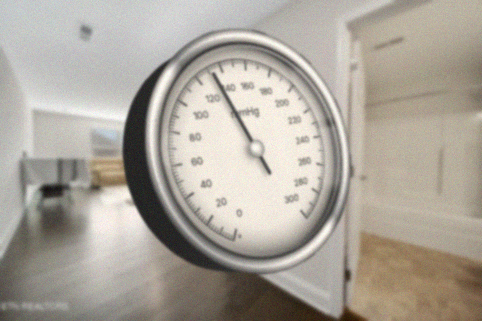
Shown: 130 mmHg
